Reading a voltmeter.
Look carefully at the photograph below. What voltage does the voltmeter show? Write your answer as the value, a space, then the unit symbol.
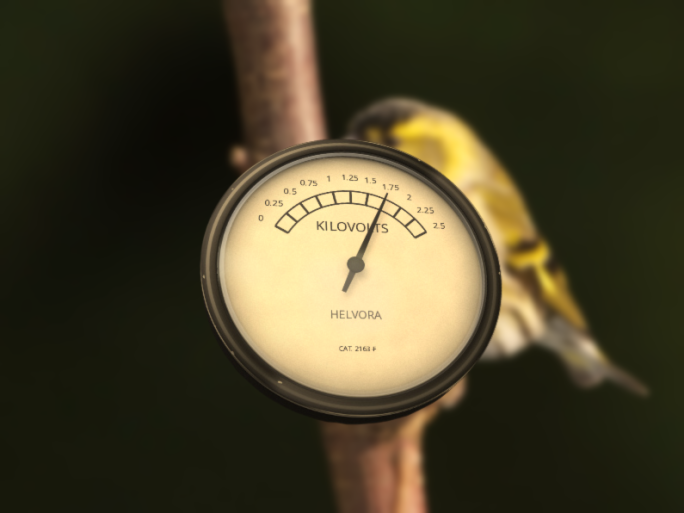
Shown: 1.75 kV
